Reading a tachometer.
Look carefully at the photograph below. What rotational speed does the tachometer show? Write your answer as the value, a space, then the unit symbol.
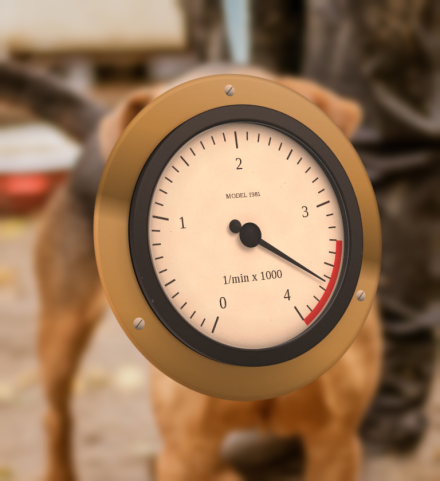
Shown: 3650 rpm
